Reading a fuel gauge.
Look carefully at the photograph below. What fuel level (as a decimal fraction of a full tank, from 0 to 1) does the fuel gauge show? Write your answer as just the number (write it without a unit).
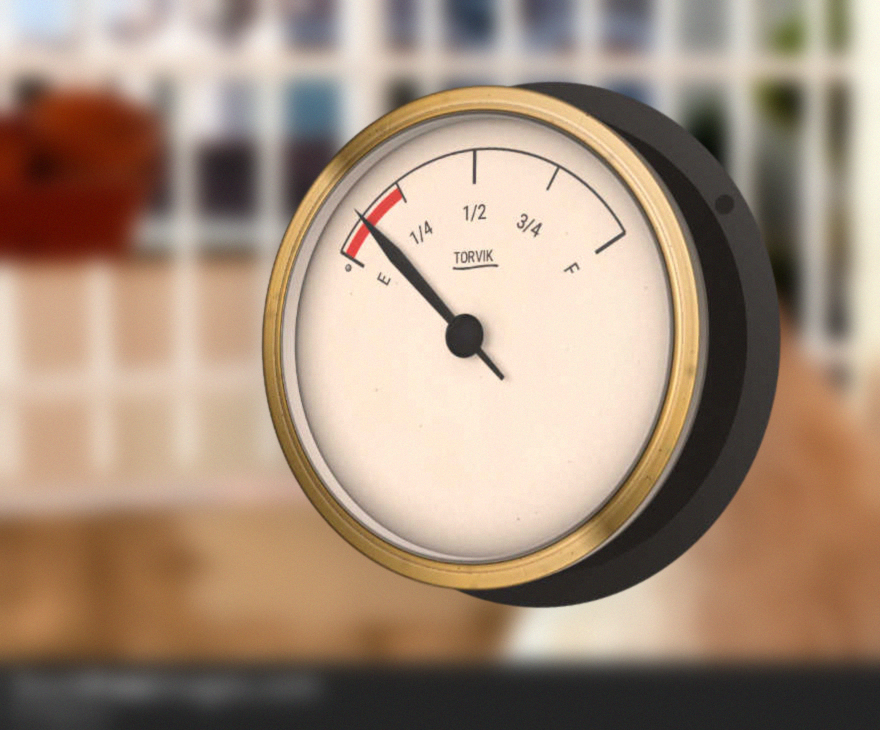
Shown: 0.125
